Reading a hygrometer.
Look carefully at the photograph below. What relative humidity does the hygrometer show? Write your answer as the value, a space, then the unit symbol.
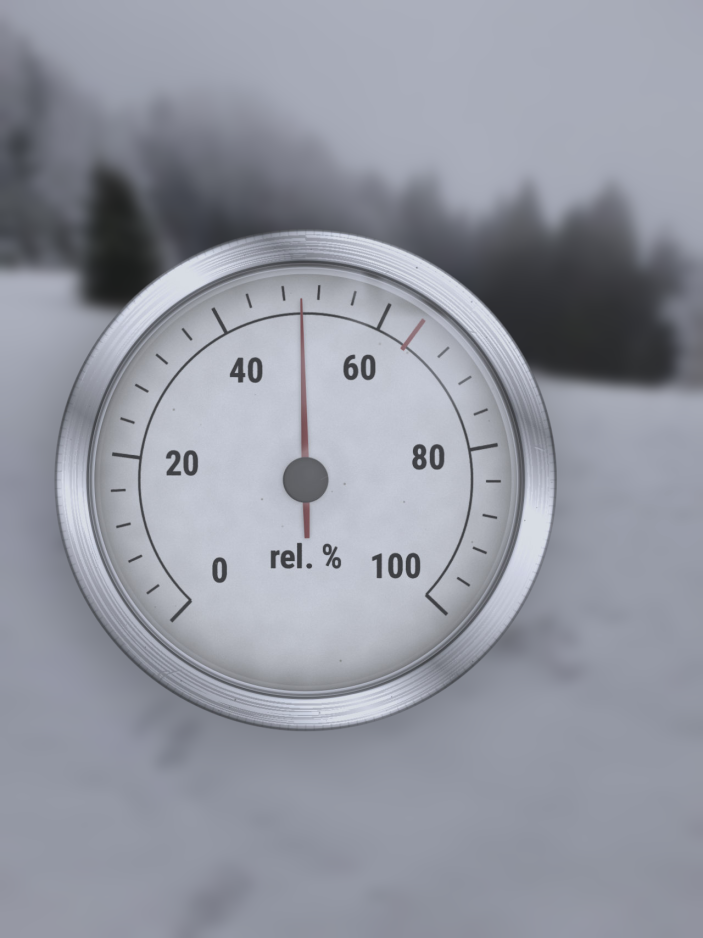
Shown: 50 %
